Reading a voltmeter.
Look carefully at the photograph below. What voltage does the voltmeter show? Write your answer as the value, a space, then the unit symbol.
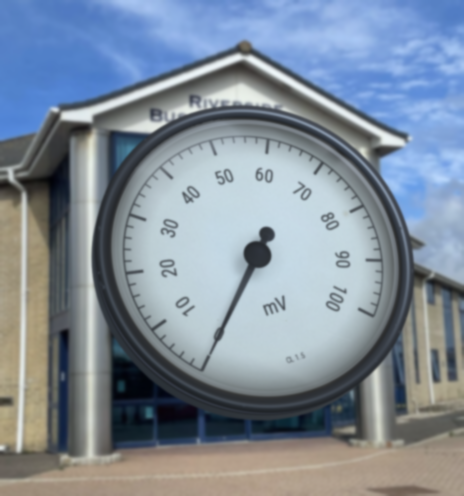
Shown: 0 mV
